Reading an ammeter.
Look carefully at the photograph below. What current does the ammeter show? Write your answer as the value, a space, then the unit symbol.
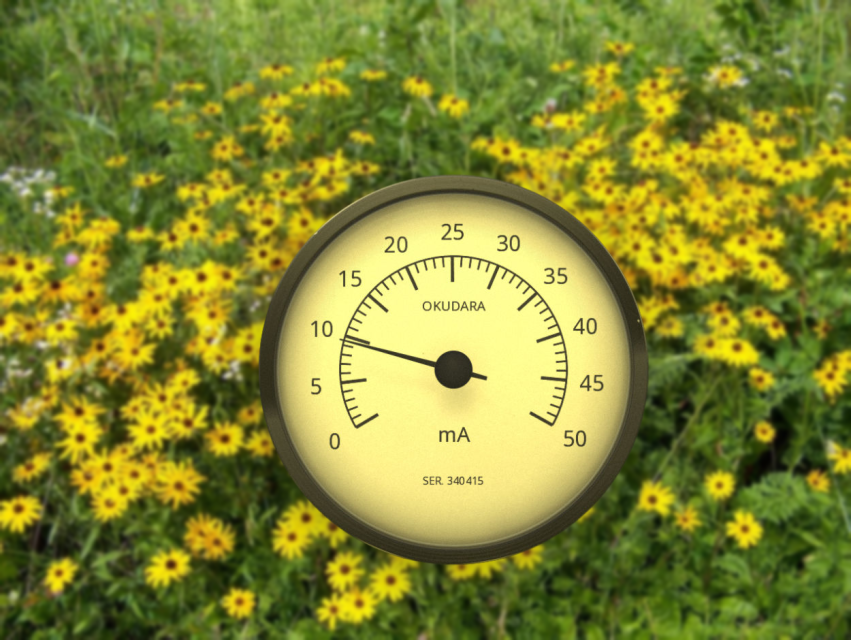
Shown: 9.5 mA
